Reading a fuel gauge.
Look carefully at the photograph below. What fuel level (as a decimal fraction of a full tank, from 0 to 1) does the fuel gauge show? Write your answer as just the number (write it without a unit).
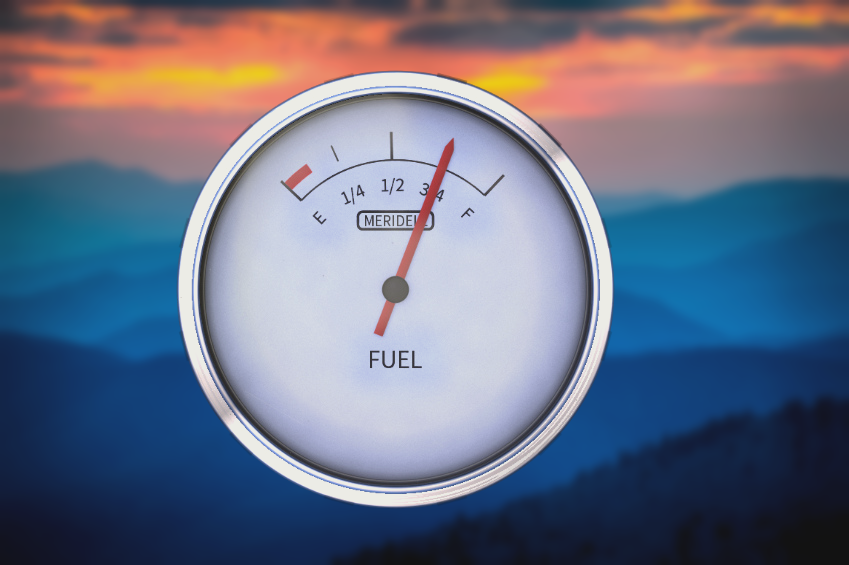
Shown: 0.75
